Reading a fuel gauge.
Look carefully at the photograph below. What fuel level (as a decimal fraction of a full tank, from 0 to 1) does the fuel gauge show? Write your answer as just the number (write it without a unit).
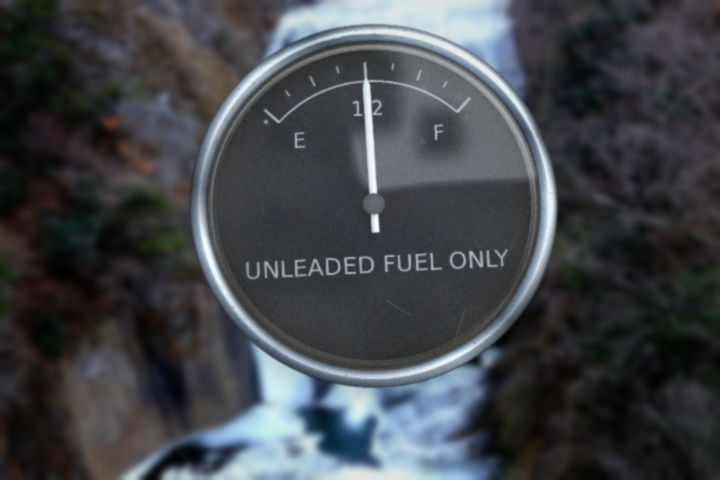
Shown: 0.5
